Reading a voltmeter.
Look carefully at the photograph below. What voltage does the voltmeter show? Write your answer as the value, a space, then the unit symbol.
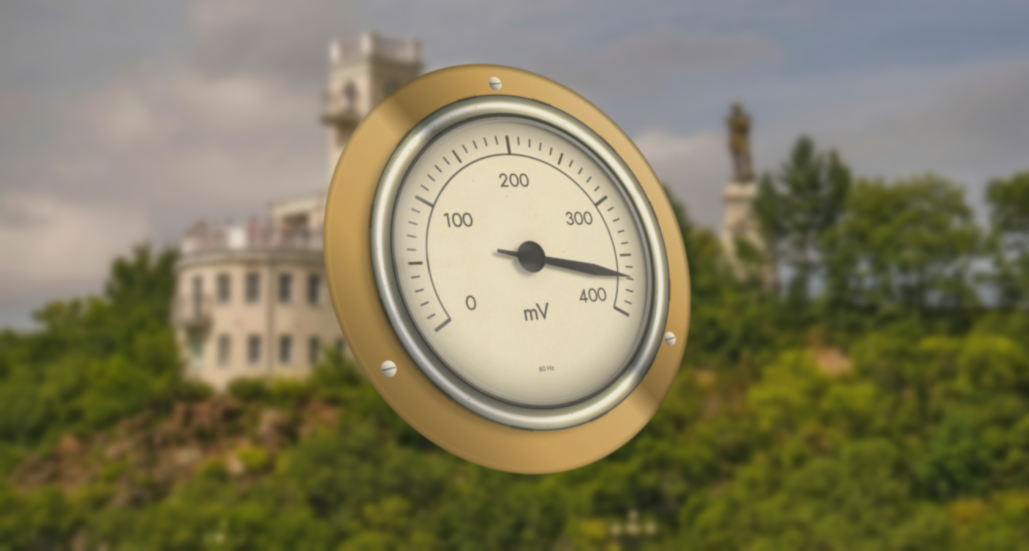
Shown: 370 mV
